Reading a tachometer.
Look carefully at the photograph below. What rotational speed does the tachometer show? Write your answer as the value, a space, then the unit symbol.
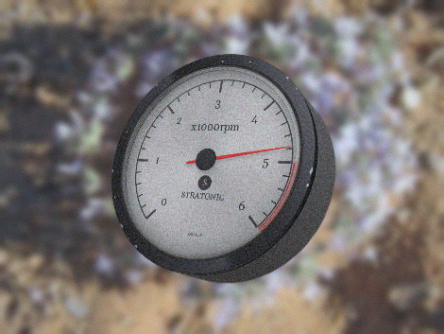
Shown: 4800 rpm
